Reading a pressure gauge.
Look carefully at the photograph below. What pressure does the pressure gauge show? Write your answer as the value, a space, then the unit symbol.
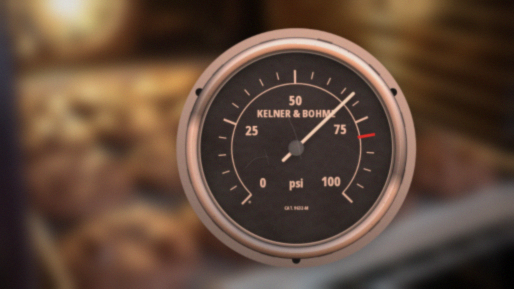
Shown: 67.5 psi
